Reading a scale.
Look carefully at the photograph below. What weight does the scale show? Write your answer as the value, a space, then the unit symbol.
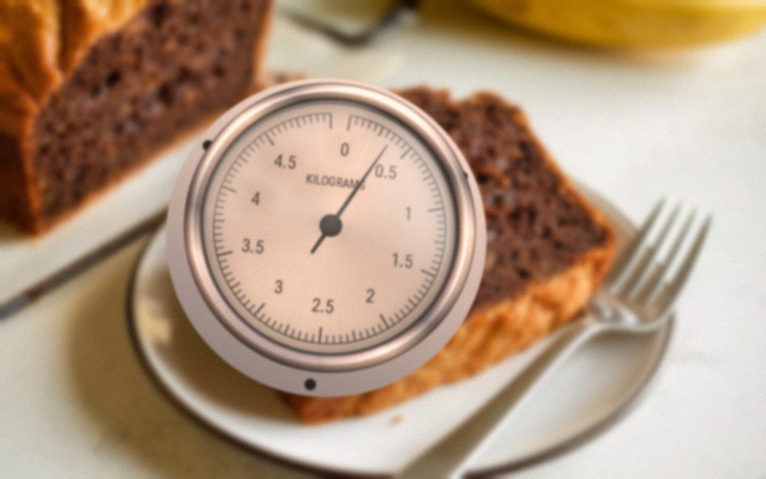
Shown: 0.35 kg
